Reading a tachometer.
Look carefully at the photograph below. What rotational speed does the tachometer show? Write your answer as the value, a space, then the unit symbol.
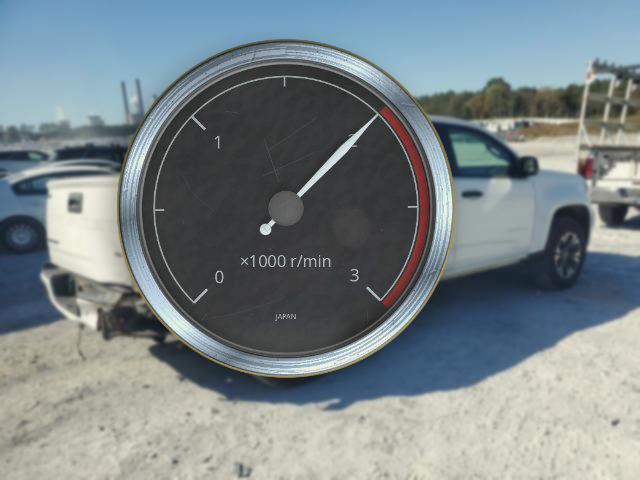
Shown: 2000 rpm
